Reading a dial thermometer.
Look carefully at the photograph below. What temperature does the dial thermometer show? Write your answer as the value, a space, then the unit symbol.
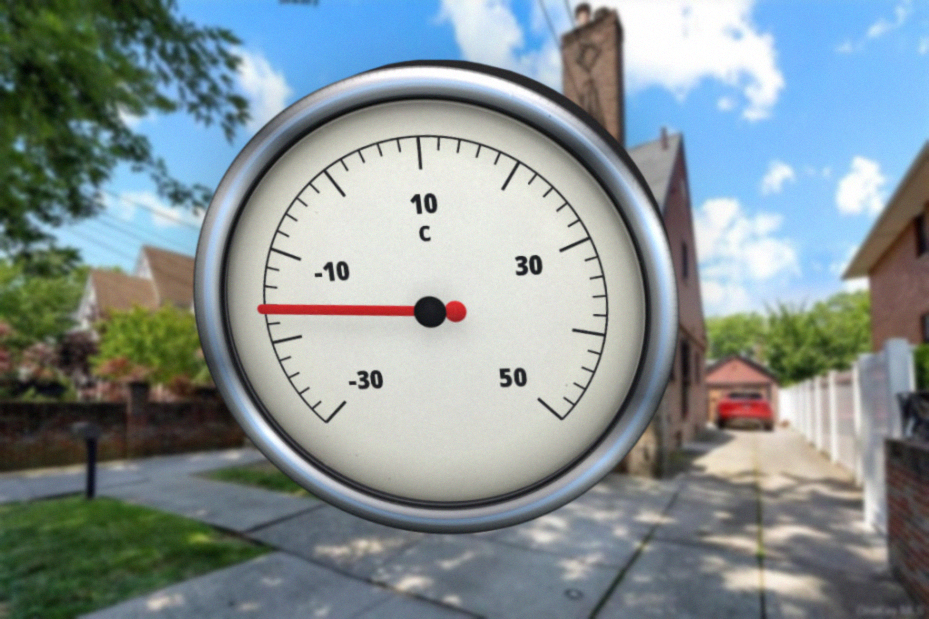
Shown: -16 °C
